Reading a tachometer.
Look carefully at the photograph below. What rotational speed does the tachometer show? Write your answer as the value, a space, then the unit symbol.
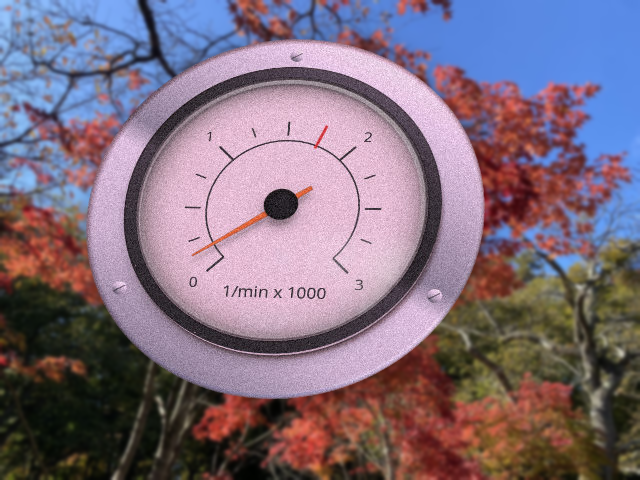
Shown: 125 rpm
